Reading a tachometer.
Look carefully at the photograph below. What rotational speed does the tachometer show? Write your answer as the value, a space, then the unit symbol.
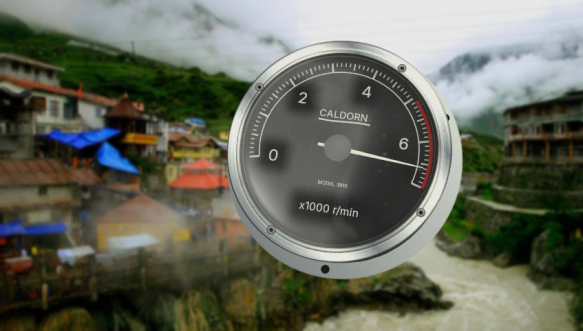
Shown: 6600 rpm
